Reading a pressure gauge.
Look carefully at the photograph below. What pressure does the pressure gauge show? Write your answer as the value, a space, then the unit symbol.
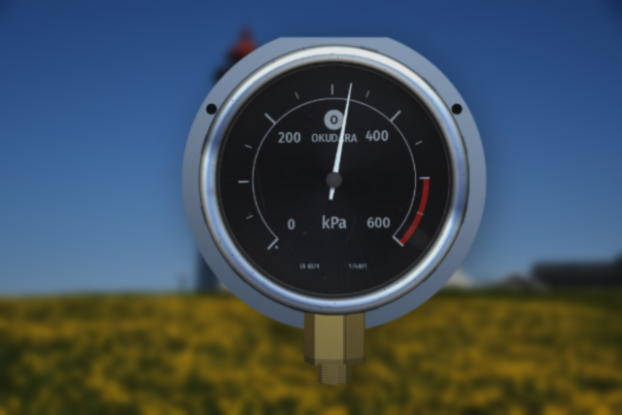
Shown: 325 kPa
